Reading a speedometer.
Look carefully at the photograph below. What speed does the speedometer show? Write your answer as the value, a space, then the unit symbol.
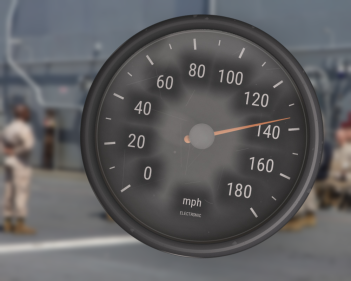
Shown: 135 mph
